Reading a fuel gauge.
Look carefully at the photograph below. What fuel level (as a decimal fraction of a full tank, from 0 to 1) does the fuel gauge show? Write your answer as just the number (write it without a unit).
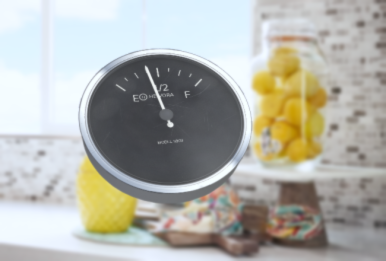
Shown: 0.375
